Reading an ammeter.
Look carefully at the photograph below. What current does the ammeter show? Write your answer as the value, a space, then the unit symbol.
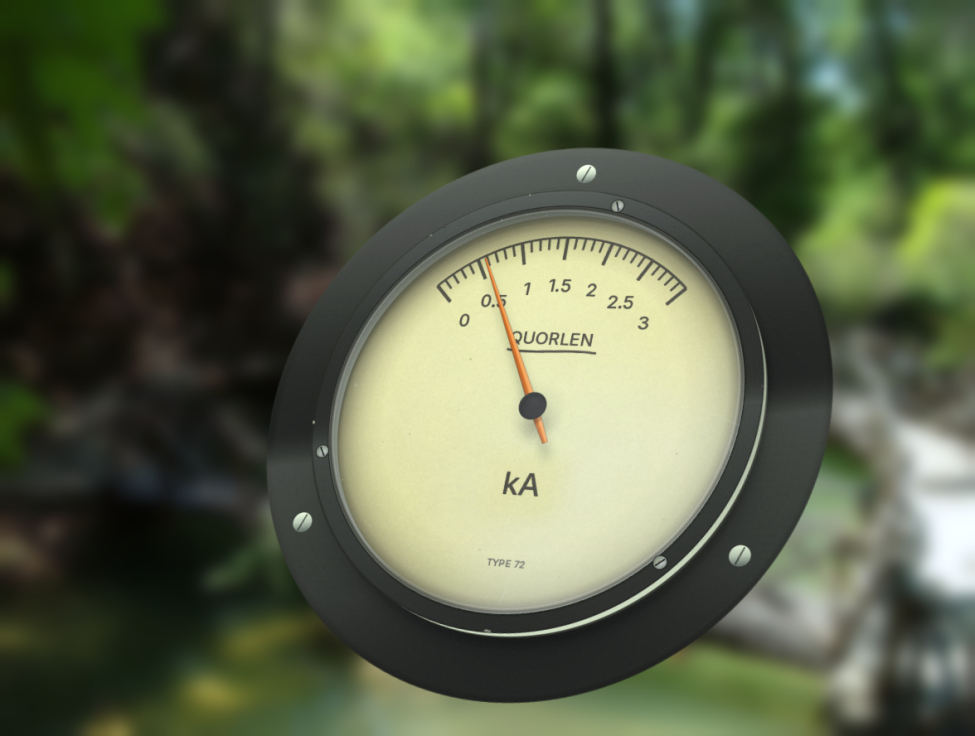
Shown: 0.6 kA
